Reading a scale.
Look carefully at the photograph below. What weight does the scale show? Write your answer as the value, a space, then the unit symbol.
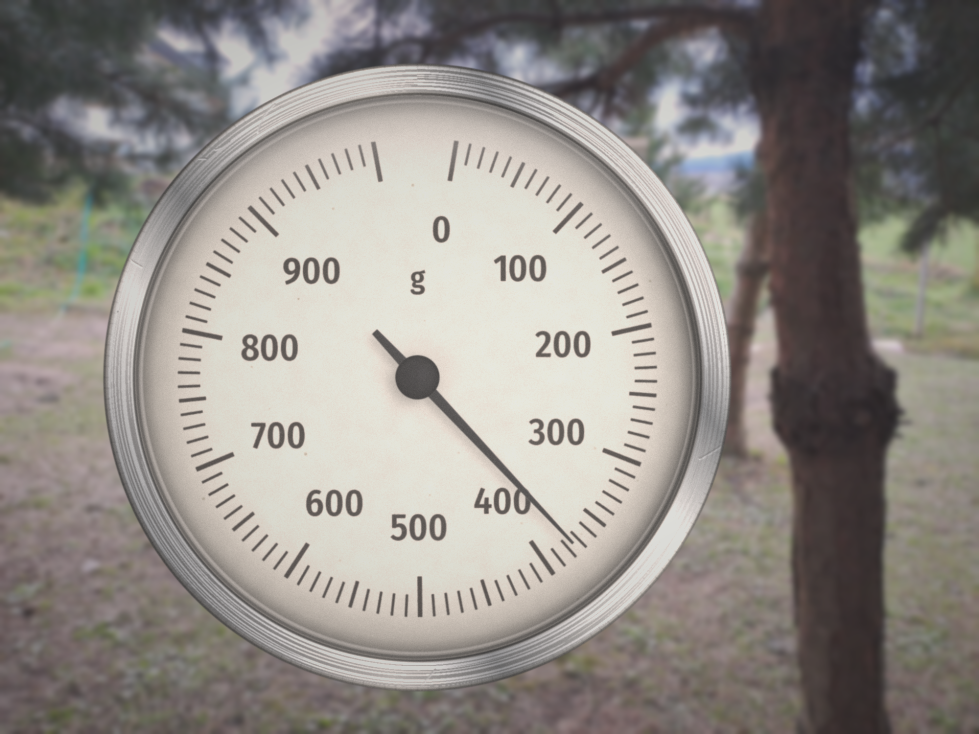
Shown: 375 g
